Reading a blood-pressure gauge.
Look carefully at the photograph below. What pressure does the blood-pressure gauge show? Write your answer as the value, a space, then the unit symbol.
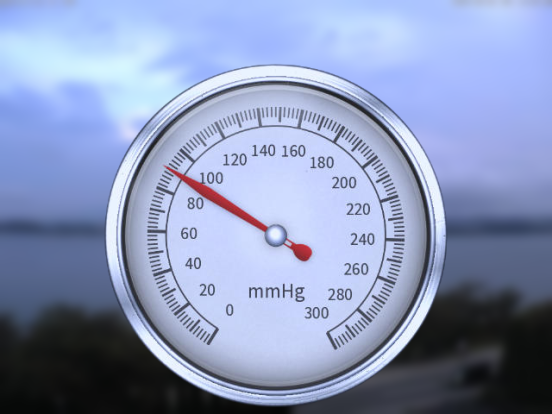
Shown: 90 mmHg
